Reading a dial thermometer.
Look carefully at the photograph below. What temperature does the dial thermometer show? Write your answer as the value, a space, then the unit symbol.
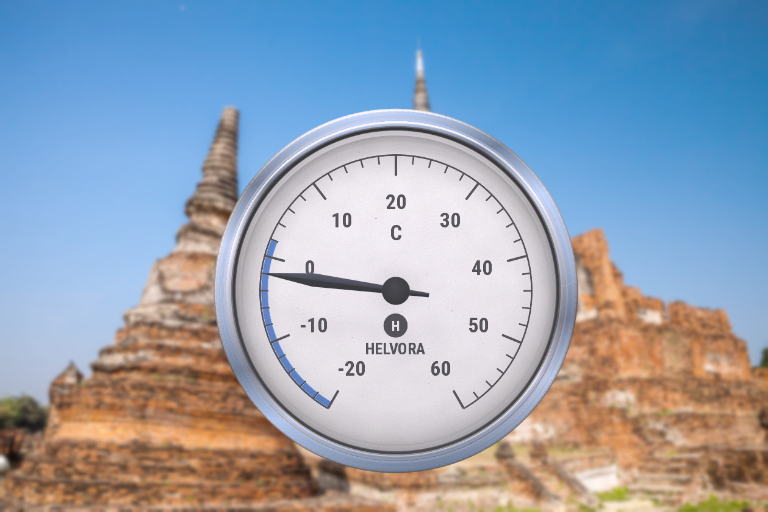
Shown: -2 °C
